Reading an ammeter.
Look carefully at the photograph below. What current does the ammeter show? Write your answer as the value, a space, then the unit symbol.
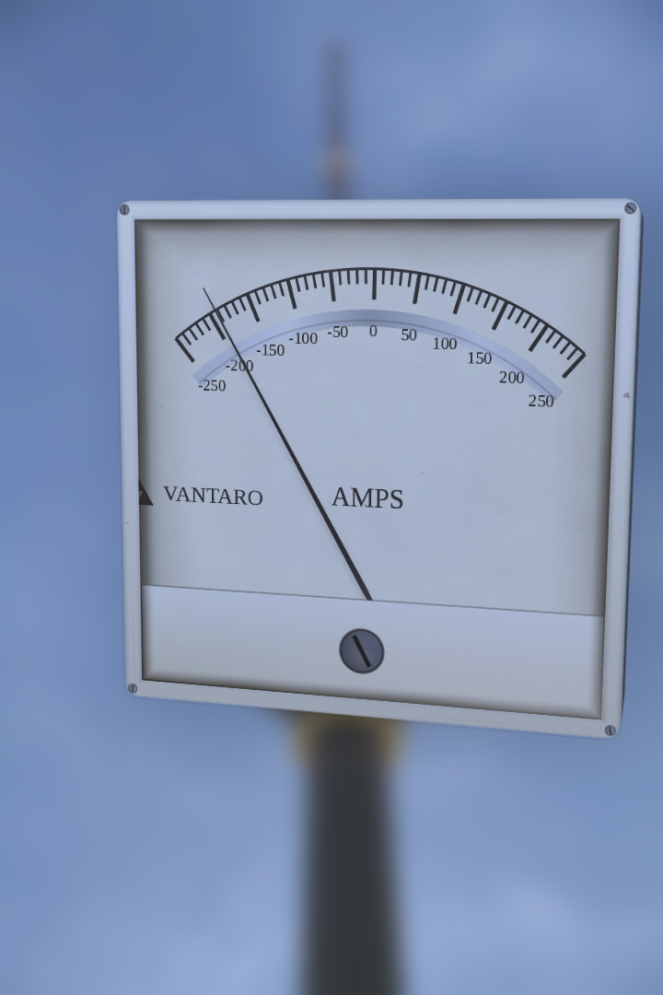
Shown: -190 A
